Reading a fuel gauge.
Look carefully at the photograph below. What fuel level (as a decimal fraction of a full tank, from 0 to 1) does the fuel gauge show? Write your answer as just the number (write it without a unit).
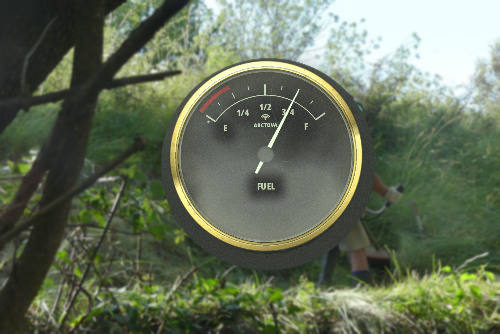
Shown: 0.75
